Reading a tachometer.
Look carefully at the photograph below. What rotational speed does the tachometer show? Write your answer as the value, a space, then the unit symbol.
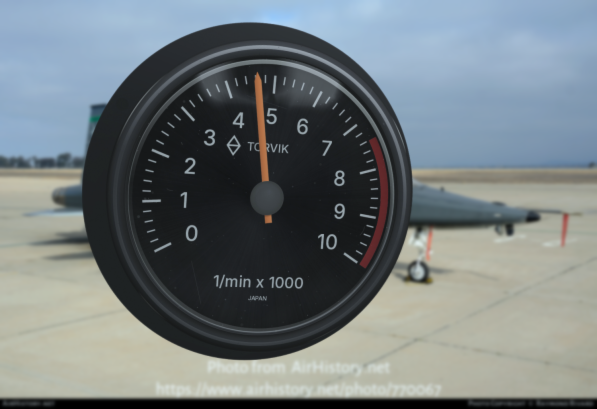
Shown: 4600 rpm
